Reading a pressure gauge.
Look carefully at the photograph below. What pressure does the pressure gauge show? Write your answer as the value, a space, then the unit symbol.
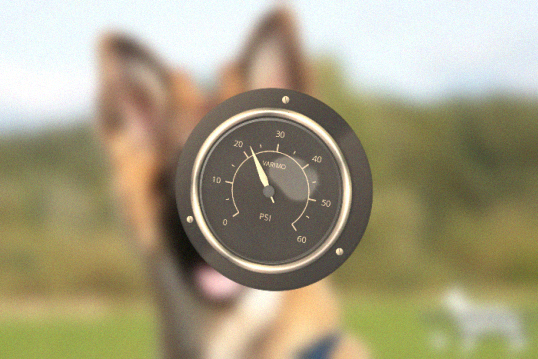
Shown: 22.5 psi
